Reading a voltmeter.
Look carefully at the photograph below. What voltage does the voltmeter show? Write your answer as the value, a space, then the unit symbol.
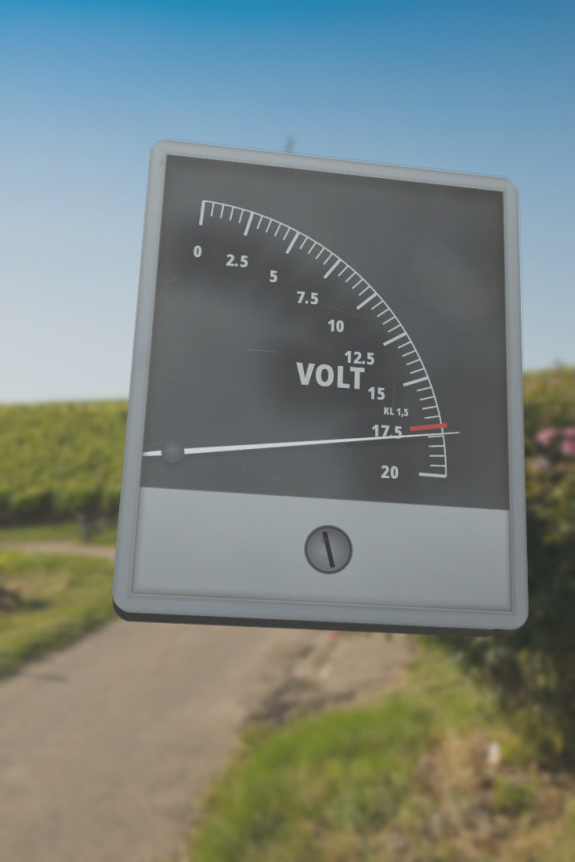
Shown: 18 V
